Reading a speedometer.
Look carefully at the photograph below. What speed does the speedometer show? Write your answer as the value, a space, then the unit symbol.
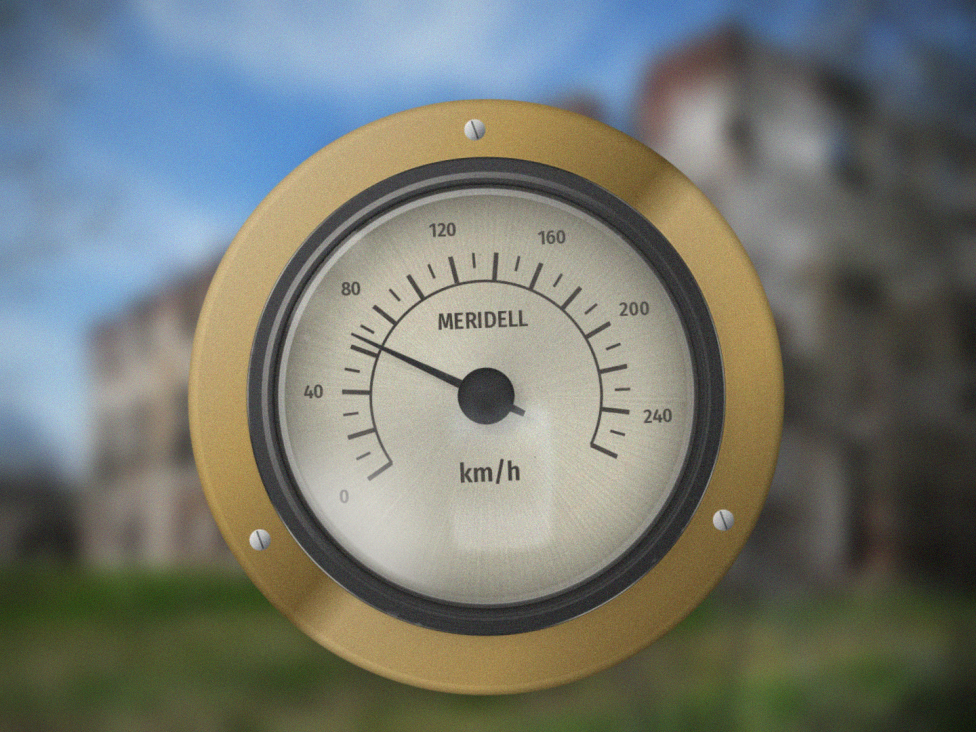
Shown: 65 km/h
